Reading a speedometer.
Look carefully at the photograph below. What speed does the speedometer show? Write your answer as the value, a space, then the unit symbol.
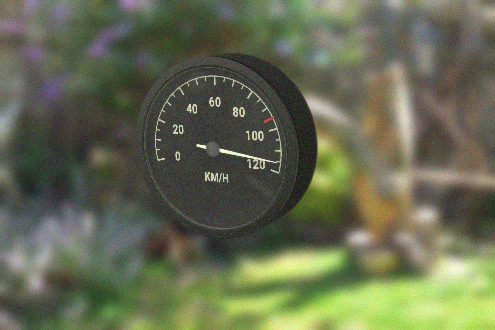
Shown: 115 km/h
